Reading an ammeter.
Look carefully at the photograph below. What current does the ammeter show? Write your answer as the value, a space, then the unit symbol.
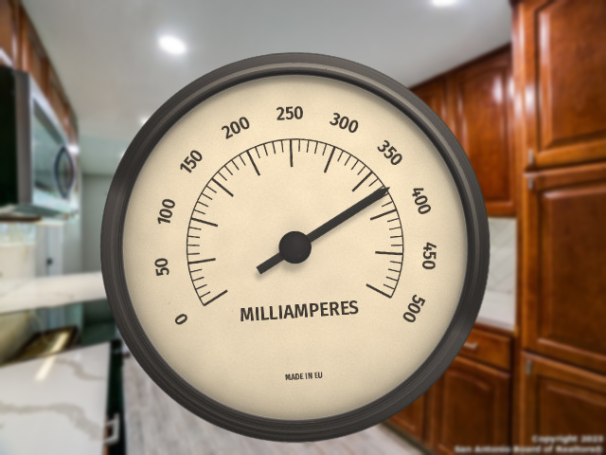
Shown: 375 mA
